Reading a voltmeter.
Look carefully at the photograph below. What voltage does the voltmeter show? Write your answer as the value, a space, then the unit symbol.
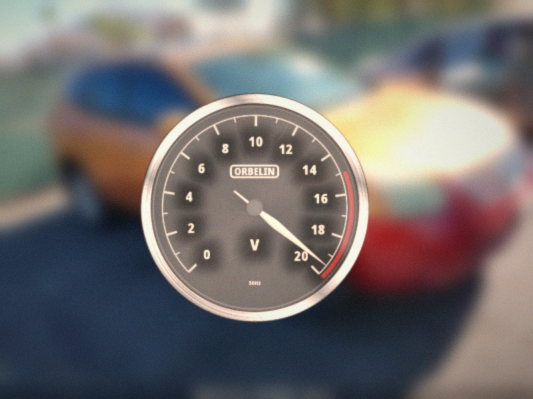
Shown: 19.5 V
